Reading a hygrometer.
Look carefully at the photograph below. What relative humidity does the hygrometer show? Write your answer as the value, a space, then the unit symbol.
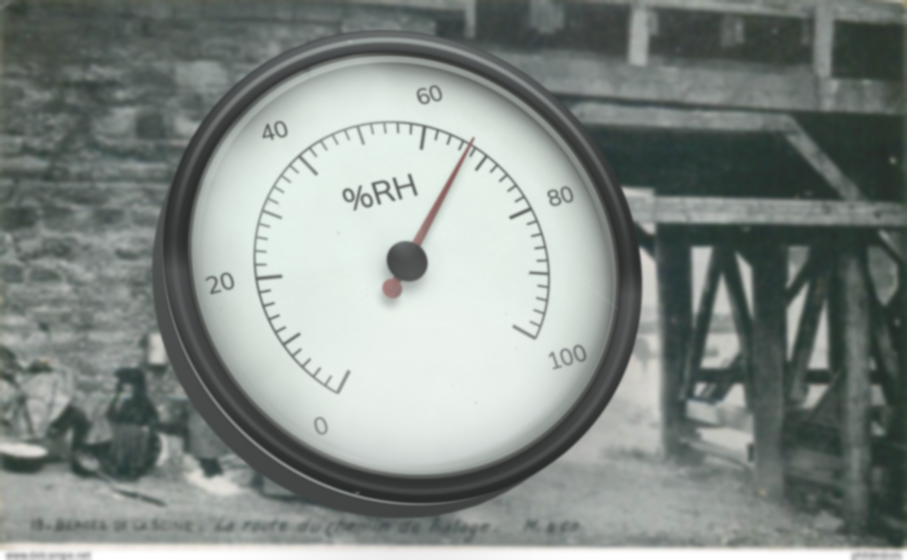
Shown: 67 %
